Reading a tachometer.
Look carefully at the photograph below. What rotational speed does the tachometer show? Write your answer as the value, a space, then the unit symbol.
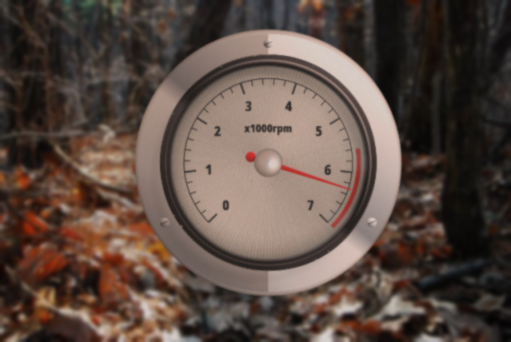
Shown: 6300 rpm
